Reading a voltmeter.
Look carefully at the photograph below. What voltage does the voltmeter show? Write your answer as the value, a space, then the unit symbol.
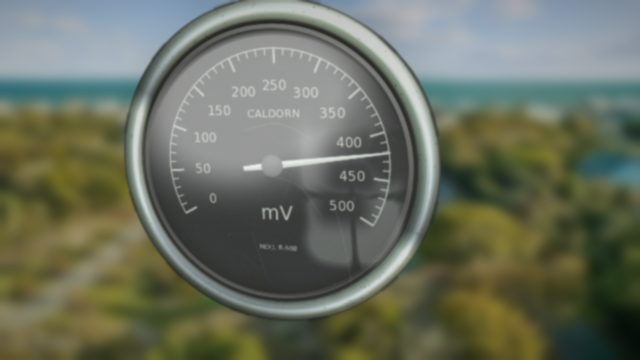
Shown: 420 mV
